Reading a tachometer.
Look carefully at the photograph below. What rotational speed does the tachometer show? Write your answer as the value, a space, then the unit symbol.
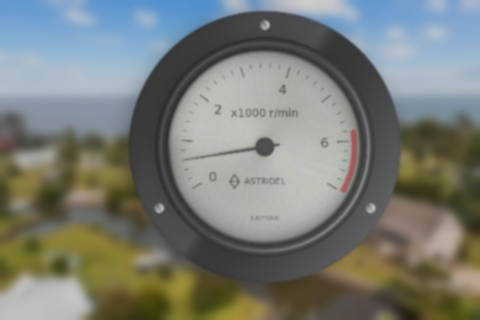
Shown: 600 rpm
